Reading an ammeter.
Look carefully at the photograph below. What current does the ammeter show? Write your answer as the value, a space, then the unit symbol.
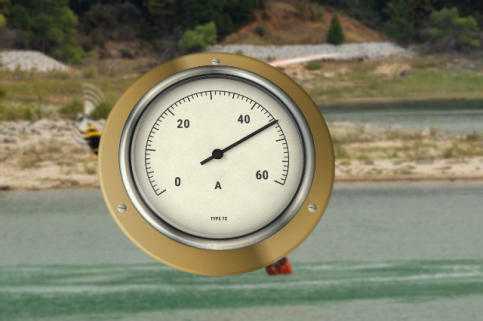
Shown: 46 A
